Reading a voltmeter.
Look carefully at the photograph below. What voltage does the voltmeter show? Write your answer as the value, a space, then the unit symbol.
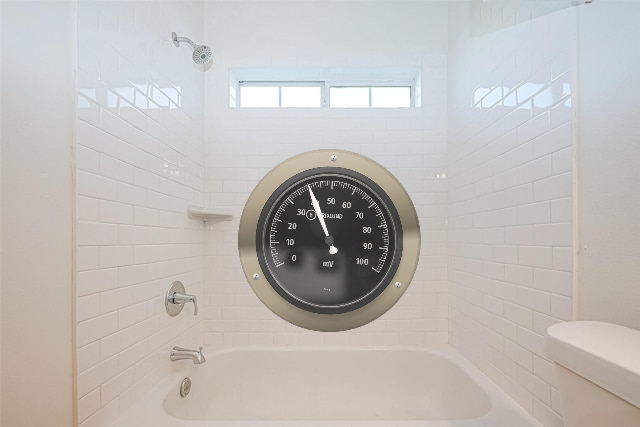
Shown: 40 mV
